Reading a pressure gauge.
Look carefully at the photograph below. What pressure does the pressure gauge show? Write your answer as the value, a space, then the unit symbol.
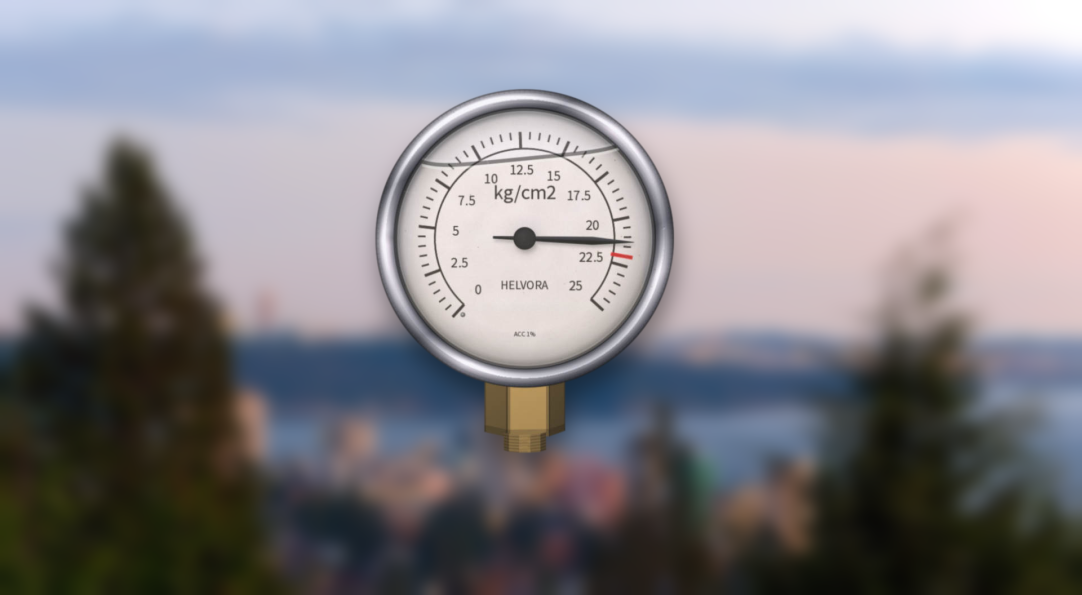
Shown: 21.25 kg/cm²
